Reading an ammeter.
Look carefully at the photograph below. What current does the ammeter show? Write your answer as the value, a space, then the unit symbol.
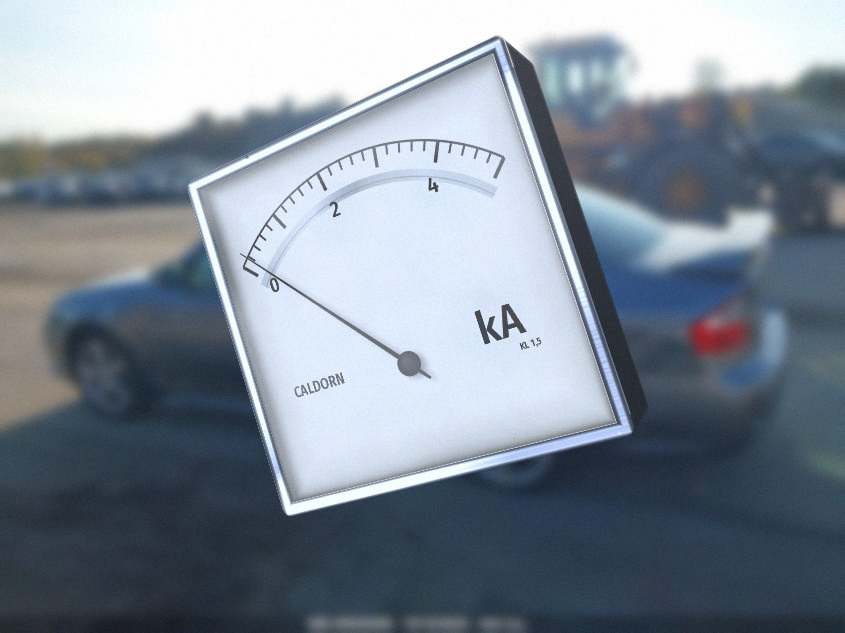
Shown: 0.2 kA
